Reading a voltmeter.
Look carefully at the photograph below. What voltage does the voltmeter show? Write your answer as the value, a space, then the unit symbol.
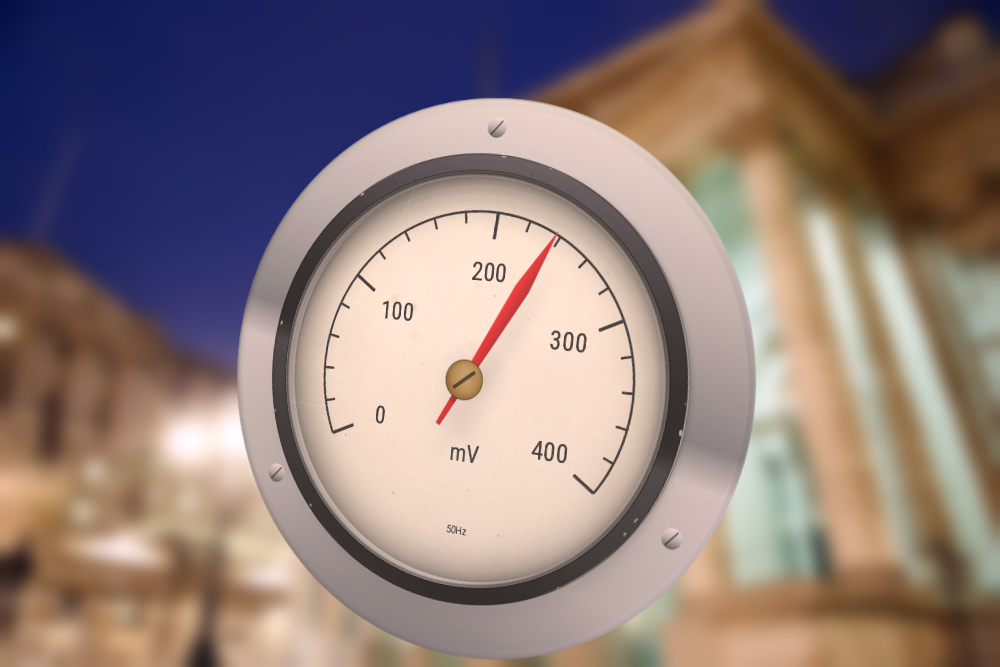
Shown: 240 mV
